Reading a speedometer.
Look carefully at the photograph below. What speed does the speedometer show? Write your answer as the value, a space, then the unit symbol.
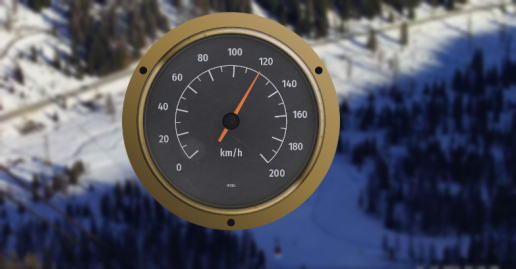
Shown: 120 km/h
